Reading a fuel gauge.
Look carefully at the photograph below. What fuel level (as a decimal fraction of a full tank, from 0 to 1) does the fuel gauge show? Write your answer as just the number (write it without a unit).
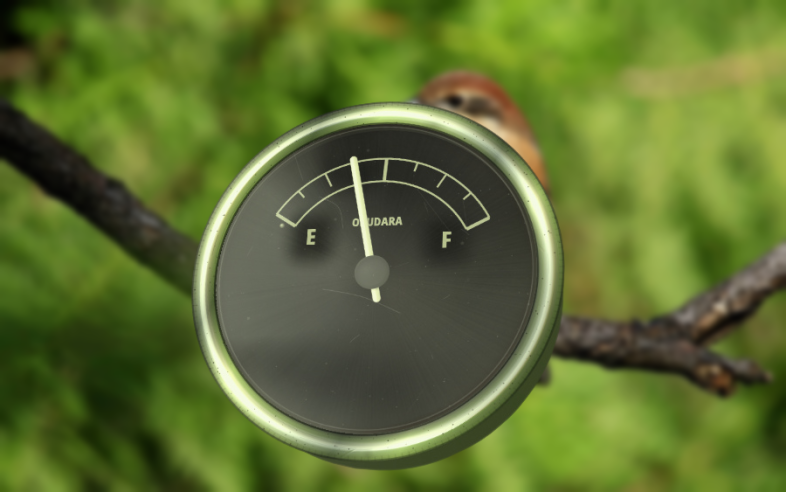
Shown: 0.375
